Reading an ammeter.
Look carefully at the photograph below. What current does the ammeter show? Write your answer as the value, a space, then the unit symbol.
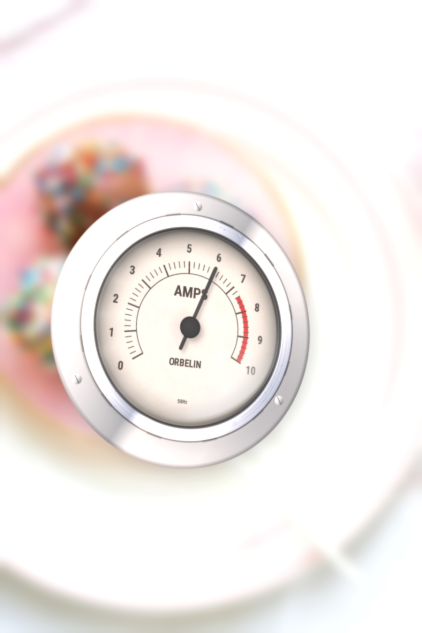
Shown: 6 A
